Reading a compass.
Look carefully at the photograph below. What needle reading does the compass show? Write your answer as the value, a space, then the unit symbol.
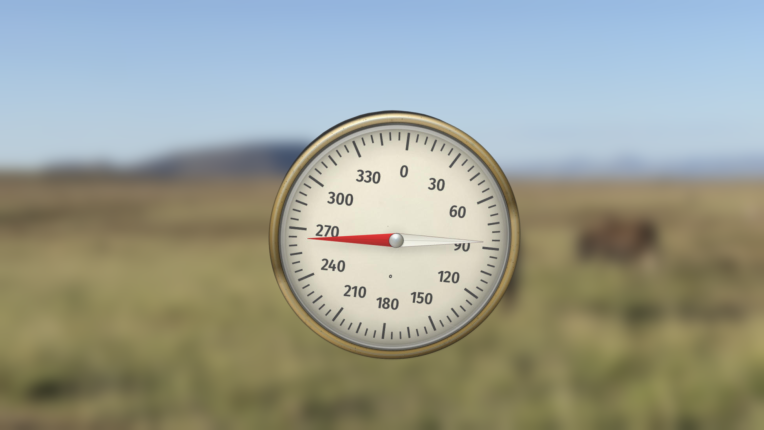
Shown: 265 °
